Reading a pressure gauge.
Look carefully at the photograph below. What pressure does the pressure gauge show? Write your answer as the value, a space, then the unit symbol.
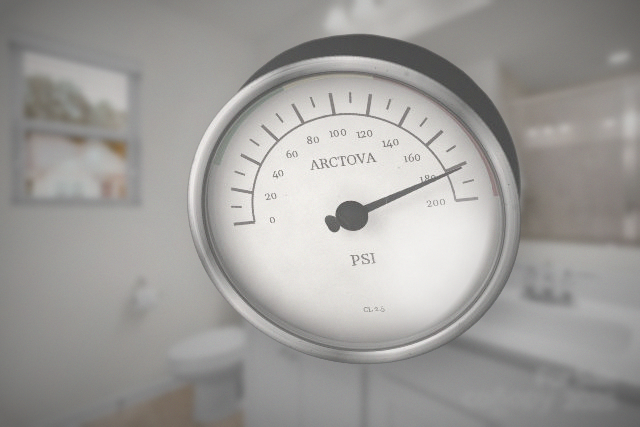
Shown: 180 psi
